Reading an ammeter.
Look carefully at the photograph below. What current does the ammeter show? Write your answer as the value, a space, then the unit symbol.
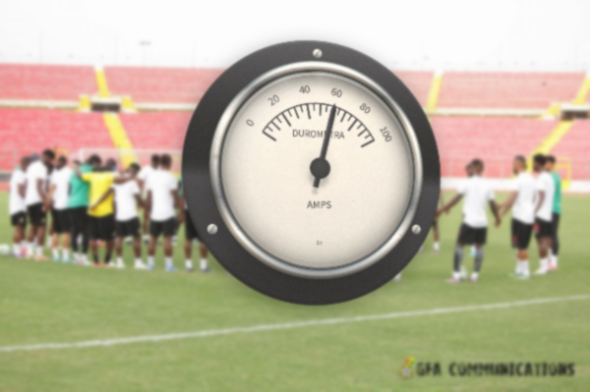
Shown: 60 A
